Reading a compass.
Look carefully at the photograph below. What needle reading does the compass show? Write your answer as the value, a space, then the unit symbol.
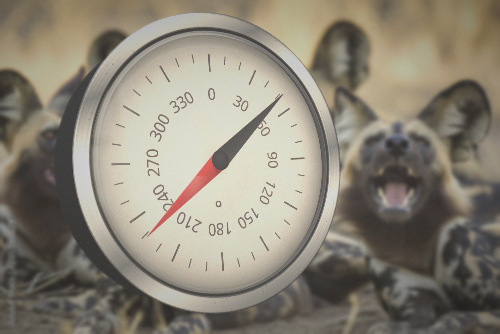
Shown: 230 °
